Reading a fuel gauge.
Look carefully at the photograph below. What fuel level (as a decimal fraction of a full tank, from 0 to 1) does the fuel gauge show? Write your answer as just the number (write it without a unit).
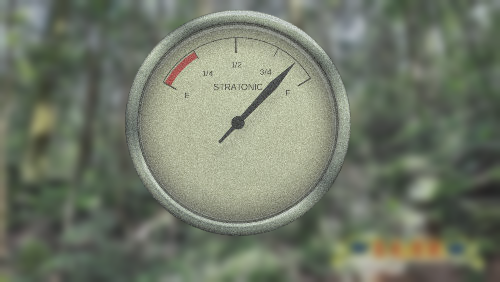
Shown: 0.875
